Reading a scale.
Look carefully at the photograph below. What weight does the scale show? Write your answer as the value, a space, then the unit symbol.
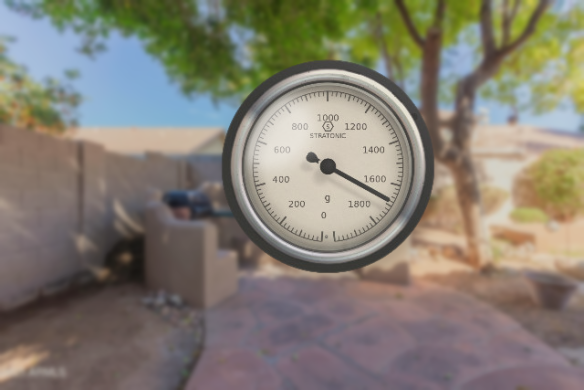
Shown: 1680 g
